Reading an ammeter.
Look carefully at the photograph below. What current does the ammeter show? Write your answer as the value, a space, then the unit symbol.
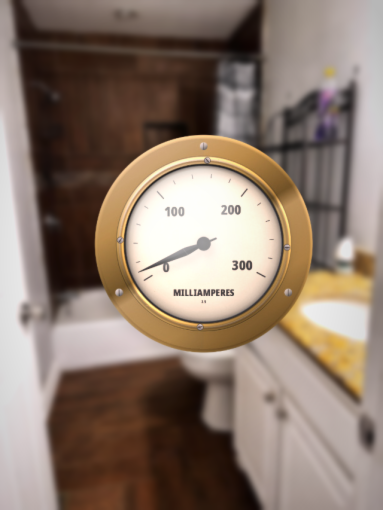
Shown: 10 mA
